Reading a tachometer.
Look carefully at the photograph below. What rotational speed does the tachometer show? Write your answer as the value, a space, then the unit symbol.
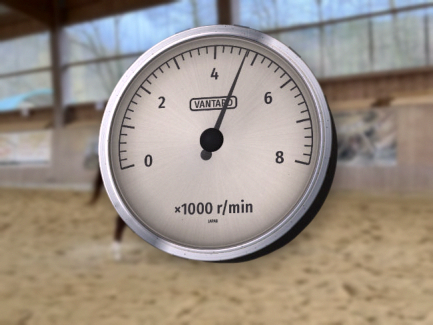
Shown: 4800 rpm
